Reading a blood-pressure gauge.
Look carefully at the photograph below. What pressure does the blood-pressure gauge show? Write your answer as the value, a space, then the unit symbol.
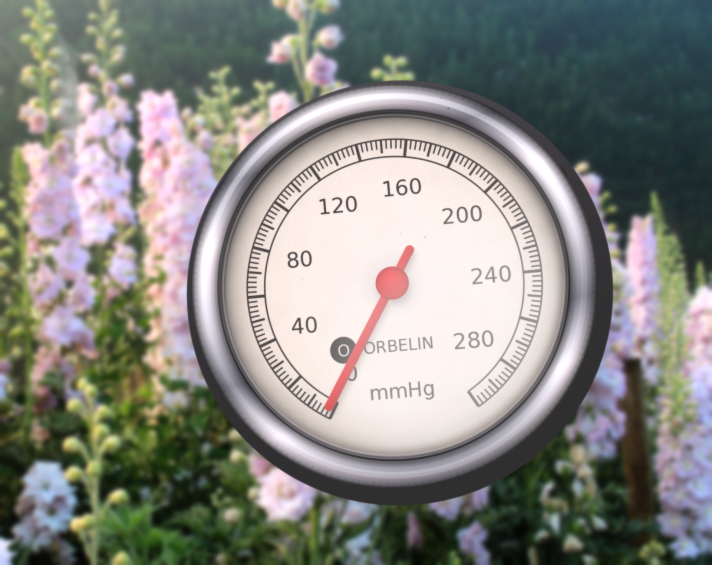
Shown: 2 mmHg
